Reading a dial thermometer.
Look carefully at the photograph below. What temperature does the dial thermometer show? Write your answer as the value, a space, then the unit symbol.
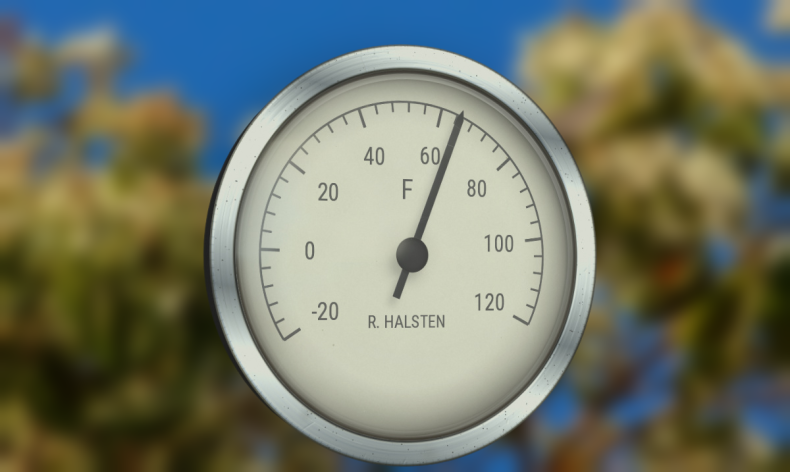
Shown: 64 °F
